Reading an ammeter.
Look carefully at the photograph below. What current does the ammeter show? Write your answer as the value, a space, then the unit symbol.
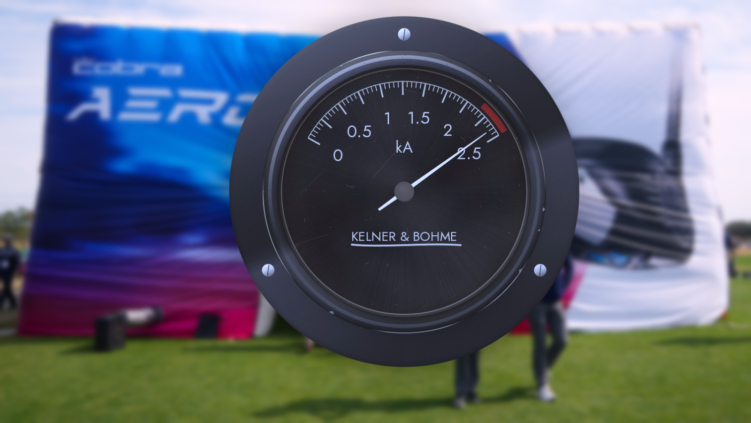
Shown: 2.4 kA
